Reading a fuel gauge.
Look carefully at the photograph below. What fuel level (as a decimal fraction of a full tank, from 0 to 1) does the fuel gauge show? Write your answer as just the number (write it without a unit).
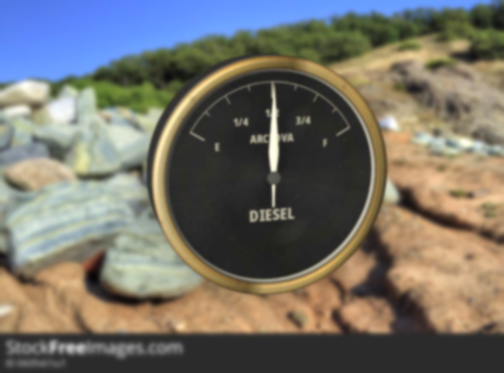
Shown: 0.5
